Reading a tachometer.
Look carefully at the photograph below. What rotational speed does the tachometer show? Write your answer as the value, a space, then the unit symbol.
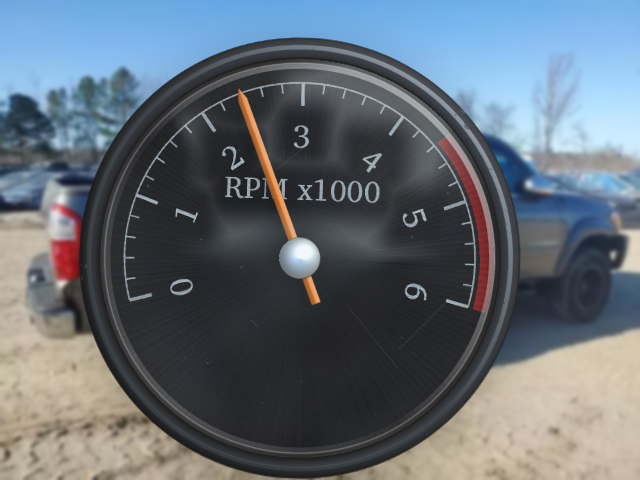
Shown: 2400 rpm
